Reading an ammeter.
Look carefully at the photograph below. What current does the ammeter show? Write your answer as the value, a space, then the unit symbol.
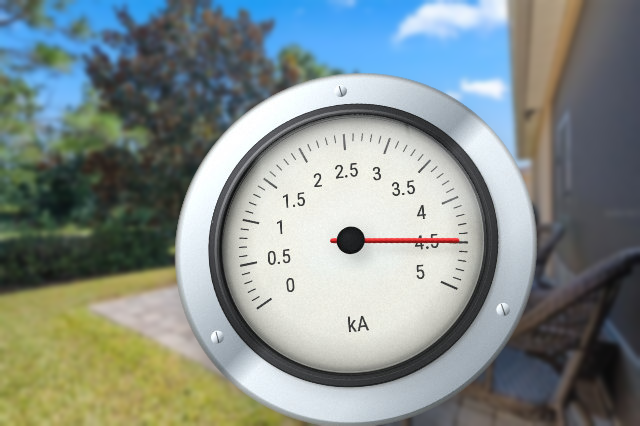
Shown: 4.5 kA
